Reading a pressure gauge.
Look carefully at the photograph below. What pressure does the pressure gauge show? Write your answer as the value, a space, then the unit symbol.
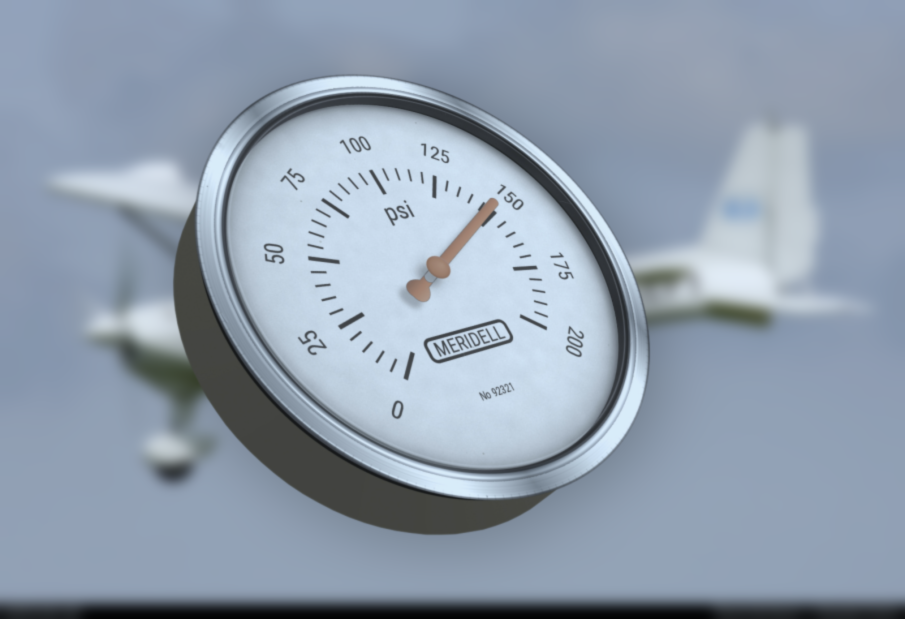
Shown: 147.5 psi
